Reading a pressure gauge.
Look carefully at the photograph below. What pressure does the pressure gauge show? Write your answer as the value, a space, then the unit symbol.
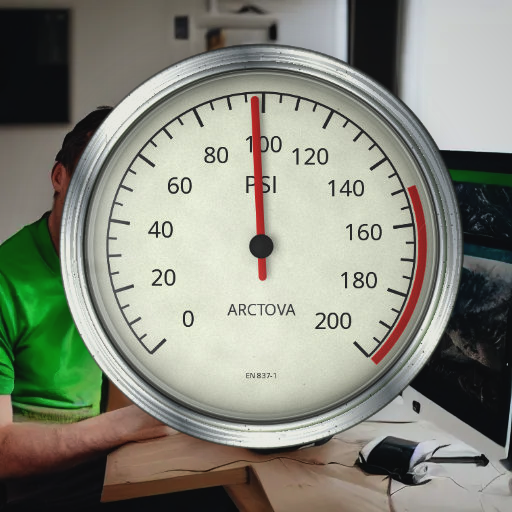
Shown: 97.5 psi
